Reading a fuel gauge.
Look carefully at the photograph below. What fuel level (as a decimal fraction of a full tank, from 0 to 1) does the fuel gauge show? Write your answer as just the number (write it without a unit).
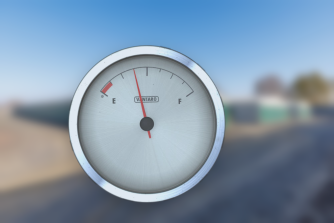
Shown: 0.375
